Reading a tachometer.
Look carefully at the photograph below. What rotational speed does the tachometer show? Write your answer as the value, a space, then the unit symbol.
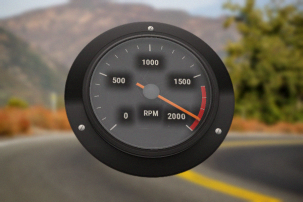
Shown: 1900 rpm
